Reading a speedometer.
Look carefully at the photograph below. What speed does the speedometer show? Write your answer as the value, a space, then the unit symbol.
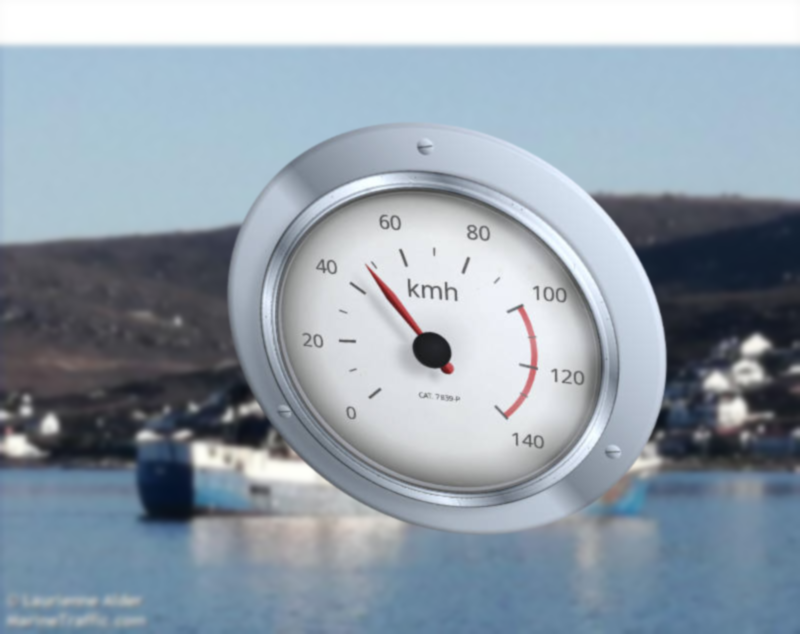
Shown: 50 km/h
